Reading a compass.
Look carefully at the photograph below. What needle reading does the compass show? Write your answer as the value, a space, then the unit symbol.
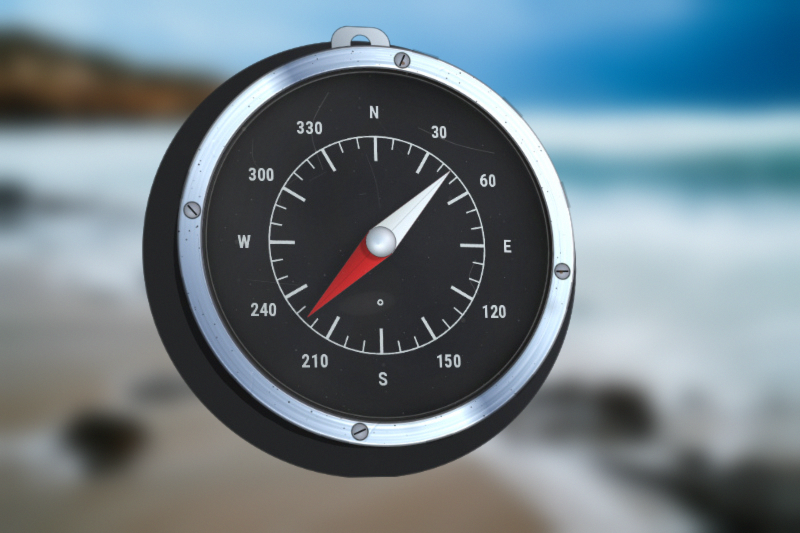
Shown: 225 °
